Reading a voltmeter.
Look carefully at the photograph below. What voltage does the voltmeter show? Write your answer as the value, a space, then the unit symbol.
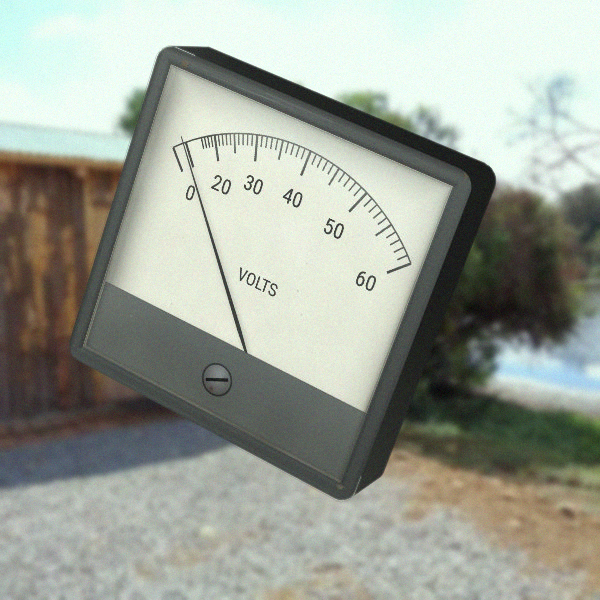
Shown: 10 V
